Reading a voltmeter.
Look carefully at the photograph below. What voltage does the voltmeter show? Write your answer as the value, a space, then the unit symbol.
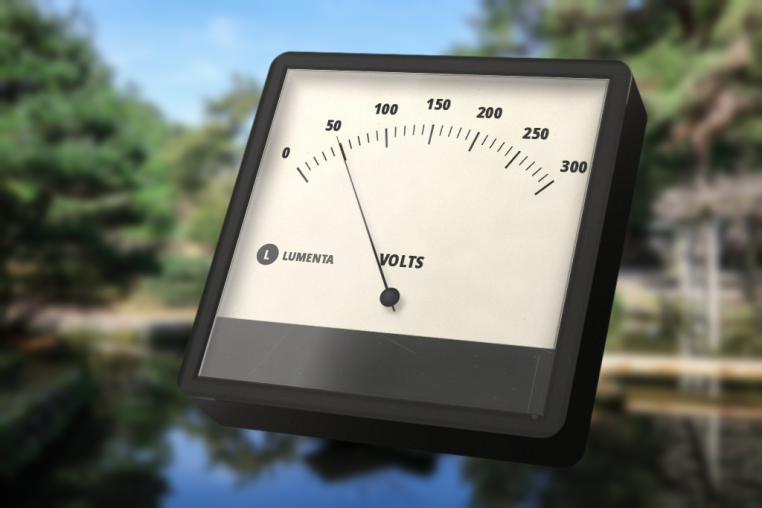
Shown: 50 V
